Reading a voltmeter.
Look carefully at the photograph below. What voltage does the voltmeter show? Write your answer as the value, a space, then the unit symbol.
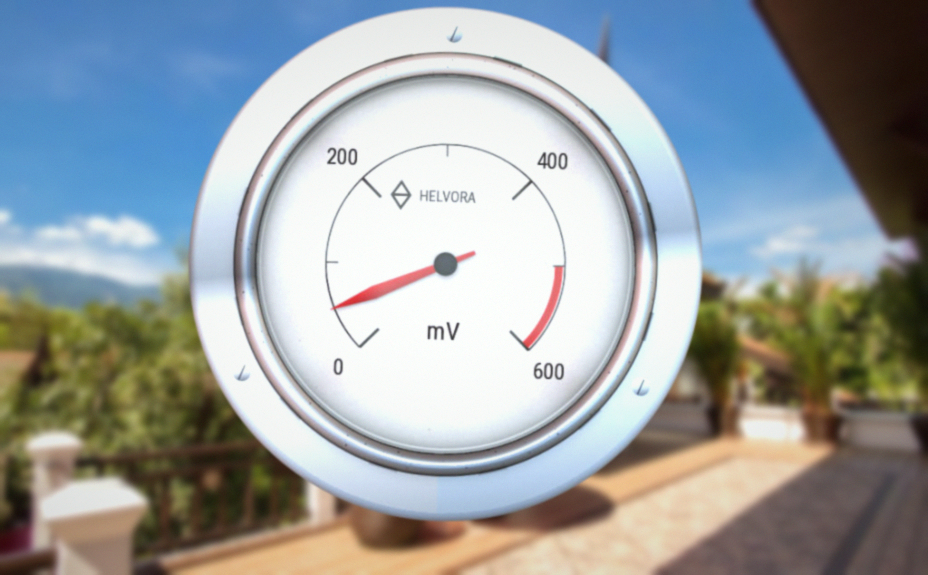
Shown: 50 mV
